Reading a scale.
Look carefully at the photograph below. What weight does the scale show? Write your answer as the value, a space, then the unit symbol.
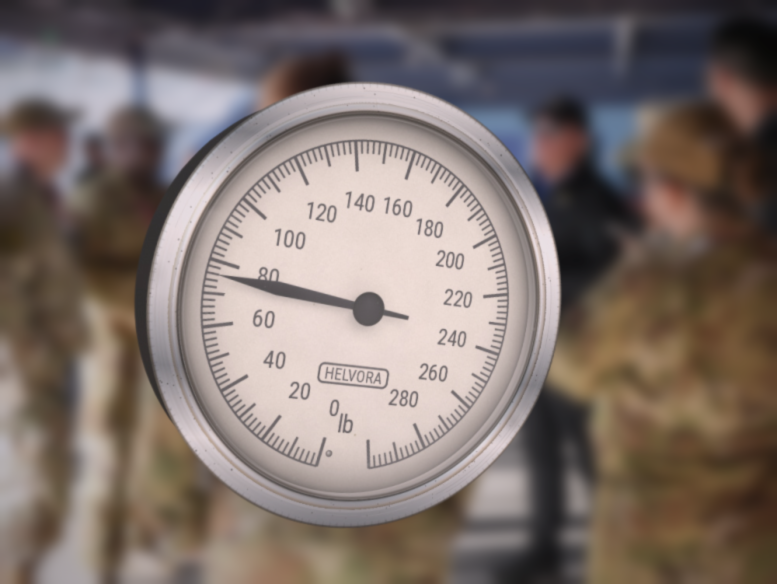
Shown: 76 lb
